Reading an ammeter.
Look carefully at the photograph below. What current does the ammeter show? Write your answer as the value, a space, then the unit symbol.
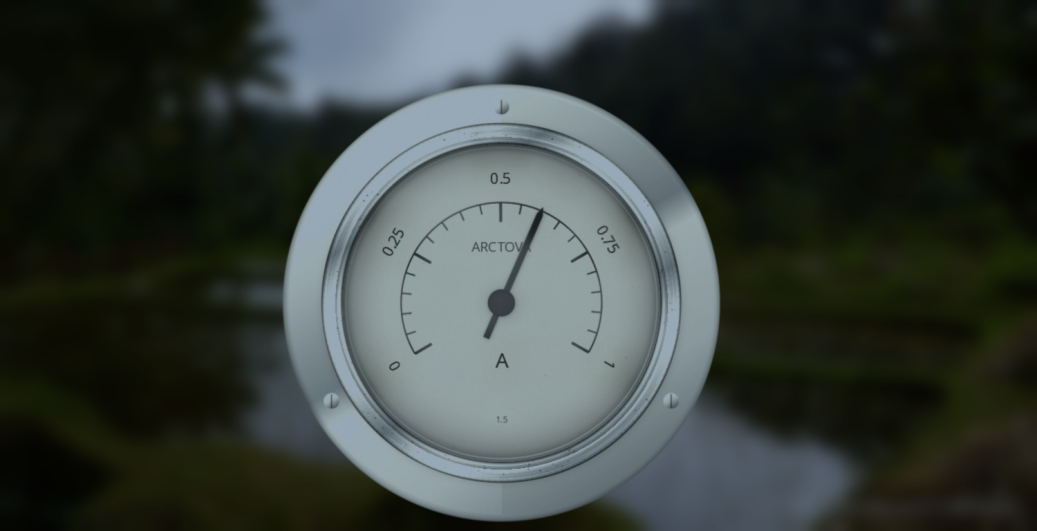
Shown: 0.6 A
